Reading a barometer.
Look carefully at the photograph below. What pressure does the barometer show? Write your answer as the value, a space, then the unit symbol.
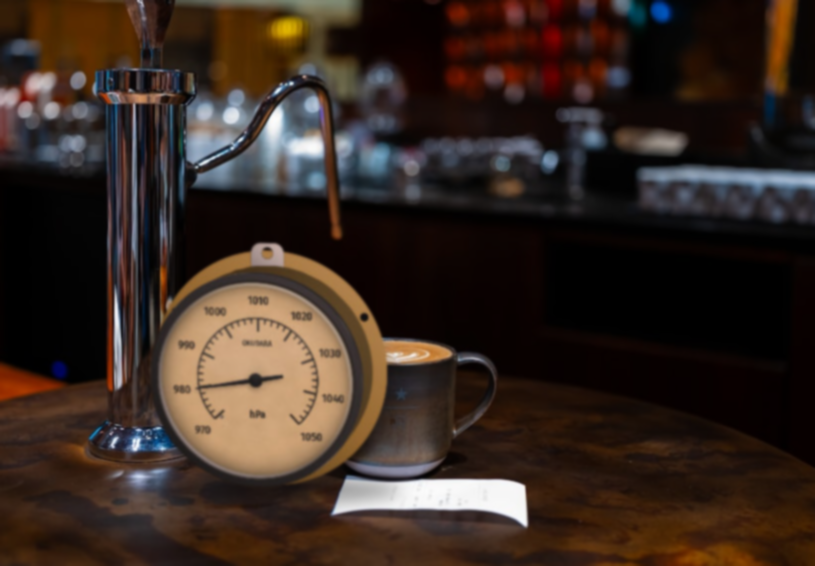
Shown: 980 hPa
